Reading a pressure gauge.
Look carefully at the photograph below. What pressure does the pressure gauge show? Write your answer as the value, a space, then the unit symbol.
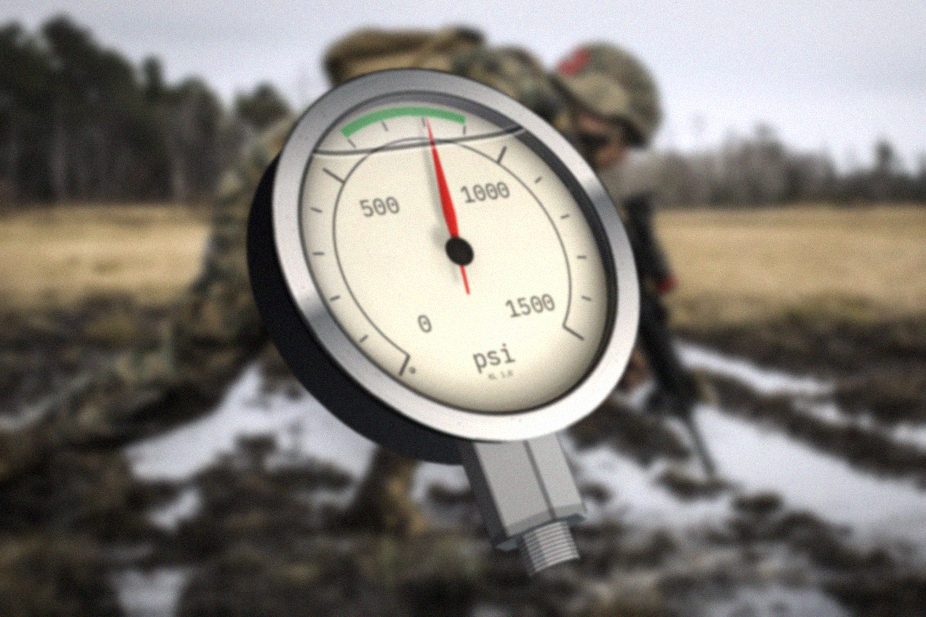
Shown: 800 psi
